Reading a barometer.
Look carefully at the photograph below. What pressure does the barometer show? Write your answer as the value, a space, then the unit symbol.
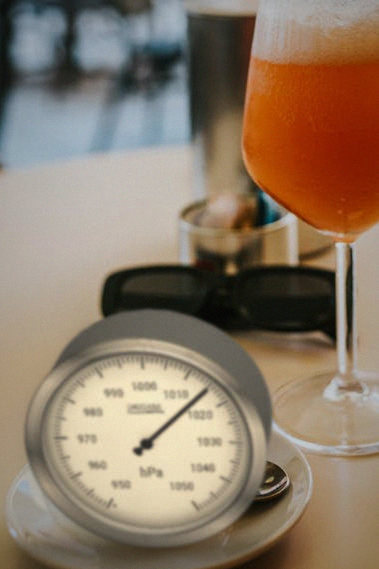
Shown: 1015 hPa
